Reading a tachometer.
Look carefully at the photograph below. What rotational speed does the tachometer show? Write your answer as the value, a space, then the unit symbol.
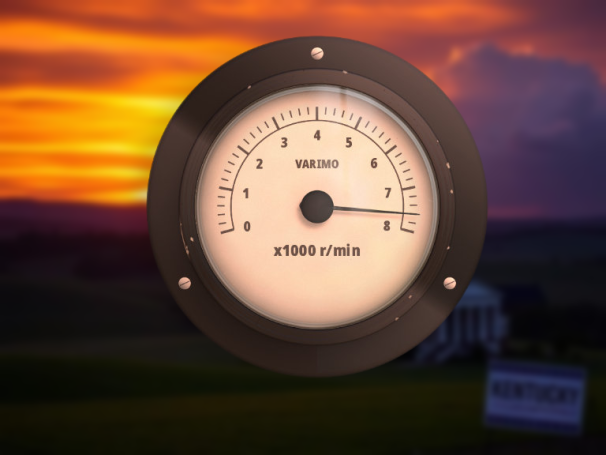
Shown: 7600 rpm
